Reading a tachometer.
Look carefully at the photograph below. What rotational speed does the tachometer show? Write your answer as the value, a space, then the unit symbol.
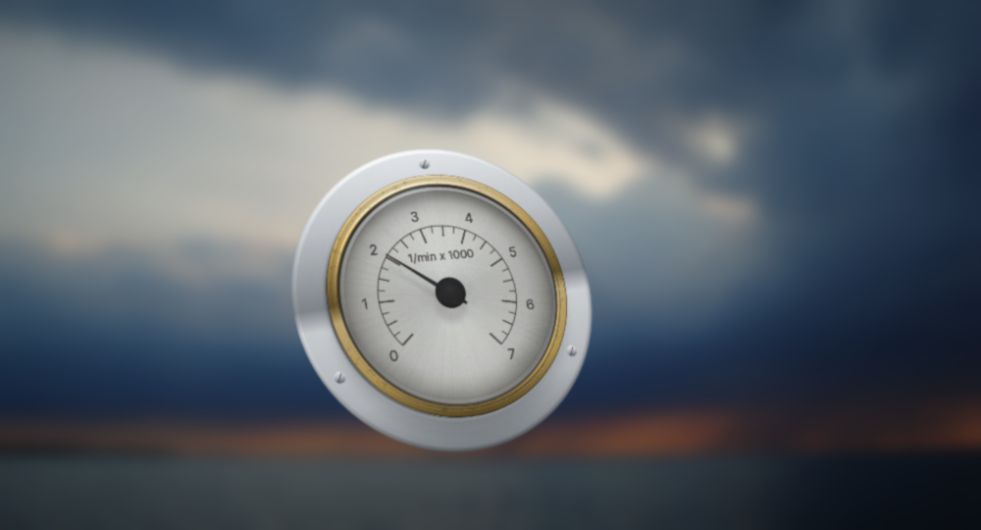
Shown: 2000 rpm
